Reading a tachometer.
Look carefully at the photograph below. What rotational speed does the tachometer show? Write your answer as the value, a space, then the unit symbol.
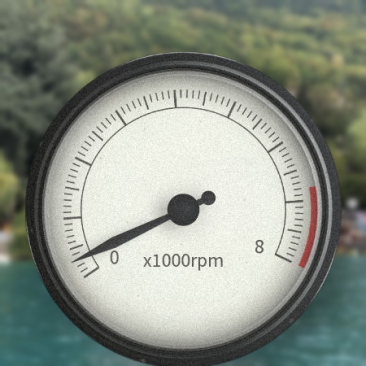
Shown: 300 rpm
